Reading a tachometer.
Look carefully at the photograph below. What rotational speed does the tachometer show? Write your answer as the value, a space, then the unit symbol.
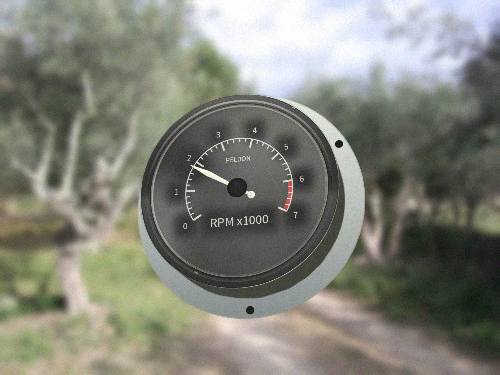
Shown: 1800 rpm
